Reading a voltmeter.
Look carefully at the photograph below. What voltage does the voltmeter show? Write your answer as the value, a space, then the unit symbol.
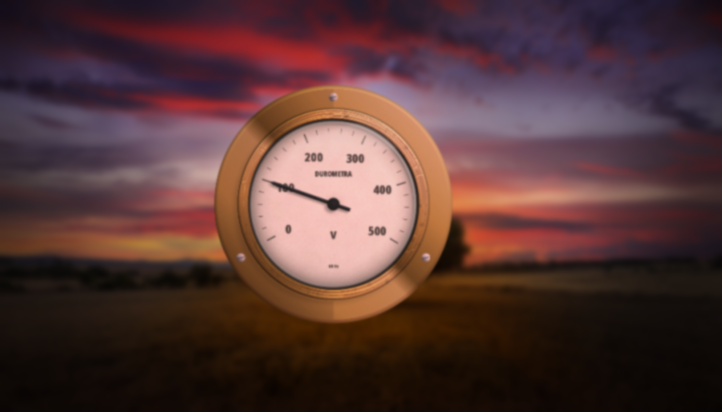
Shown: 100 V
